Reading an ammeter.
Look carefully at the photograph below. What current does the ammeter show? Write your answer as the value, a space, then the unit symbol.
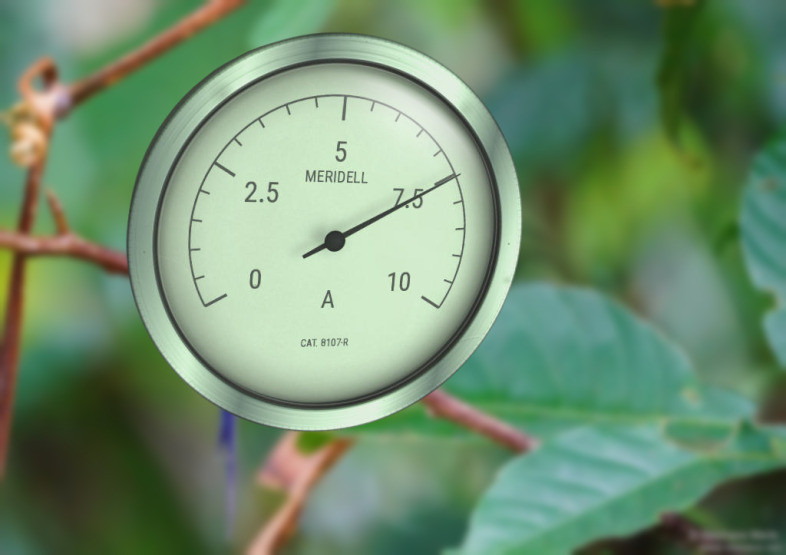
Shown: 7.5 A
